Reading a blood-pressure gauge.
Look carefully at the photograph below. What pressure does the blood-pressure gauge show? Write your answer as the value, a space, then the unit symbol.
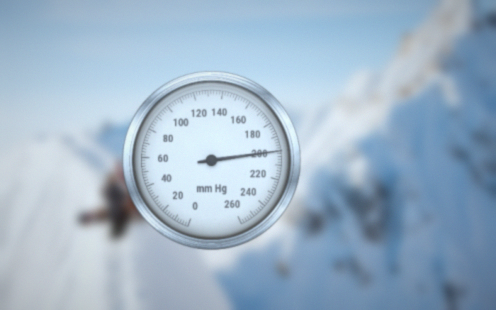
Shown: 200 mmHg
